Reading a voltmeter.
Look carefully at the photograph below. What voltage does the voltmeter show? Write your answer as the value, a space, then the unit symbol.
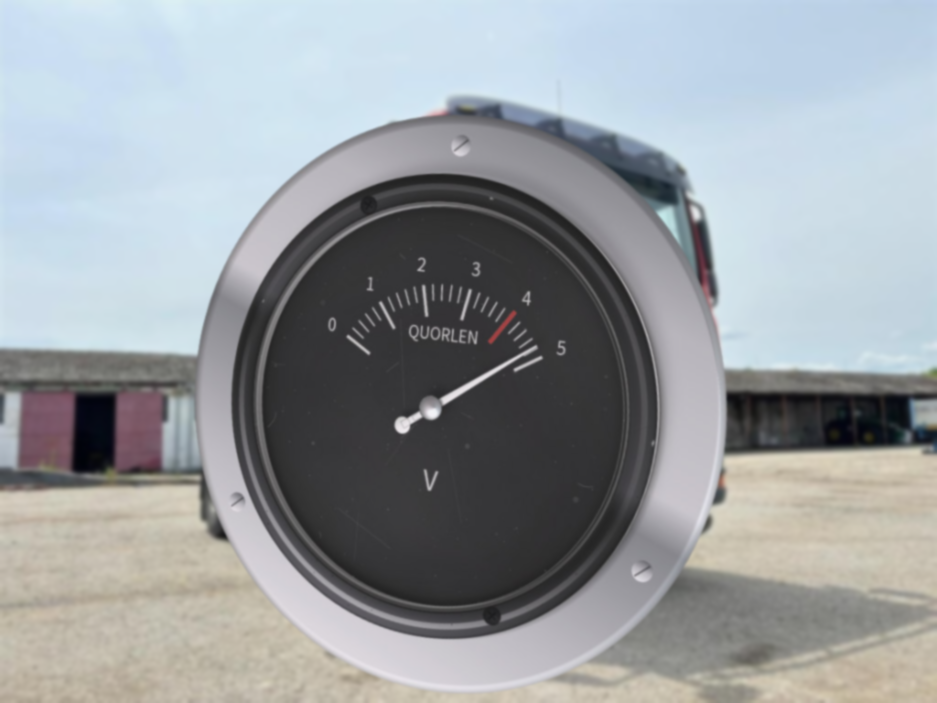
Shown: 4.8 V
